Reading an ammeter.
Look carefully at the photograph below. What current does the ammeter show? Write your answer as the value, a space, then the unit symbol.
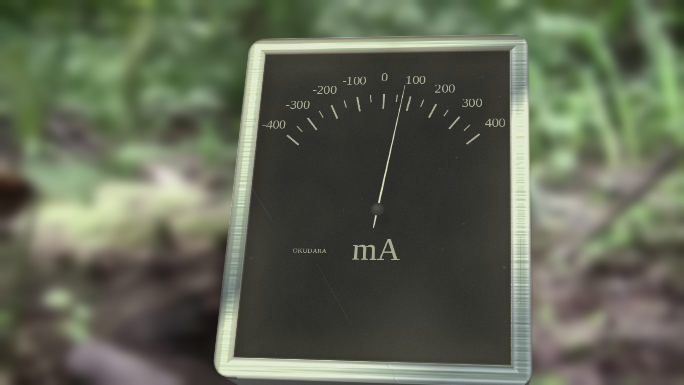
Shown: 75 mA
